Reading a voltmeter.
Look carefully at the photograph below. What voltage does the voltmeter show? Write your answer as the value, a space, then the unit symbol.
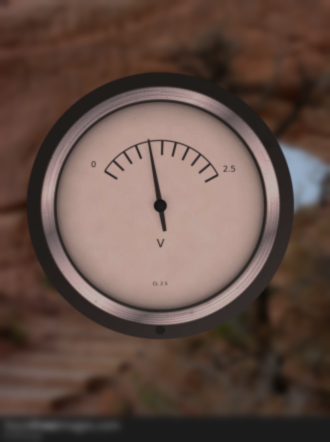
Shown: 1 V
